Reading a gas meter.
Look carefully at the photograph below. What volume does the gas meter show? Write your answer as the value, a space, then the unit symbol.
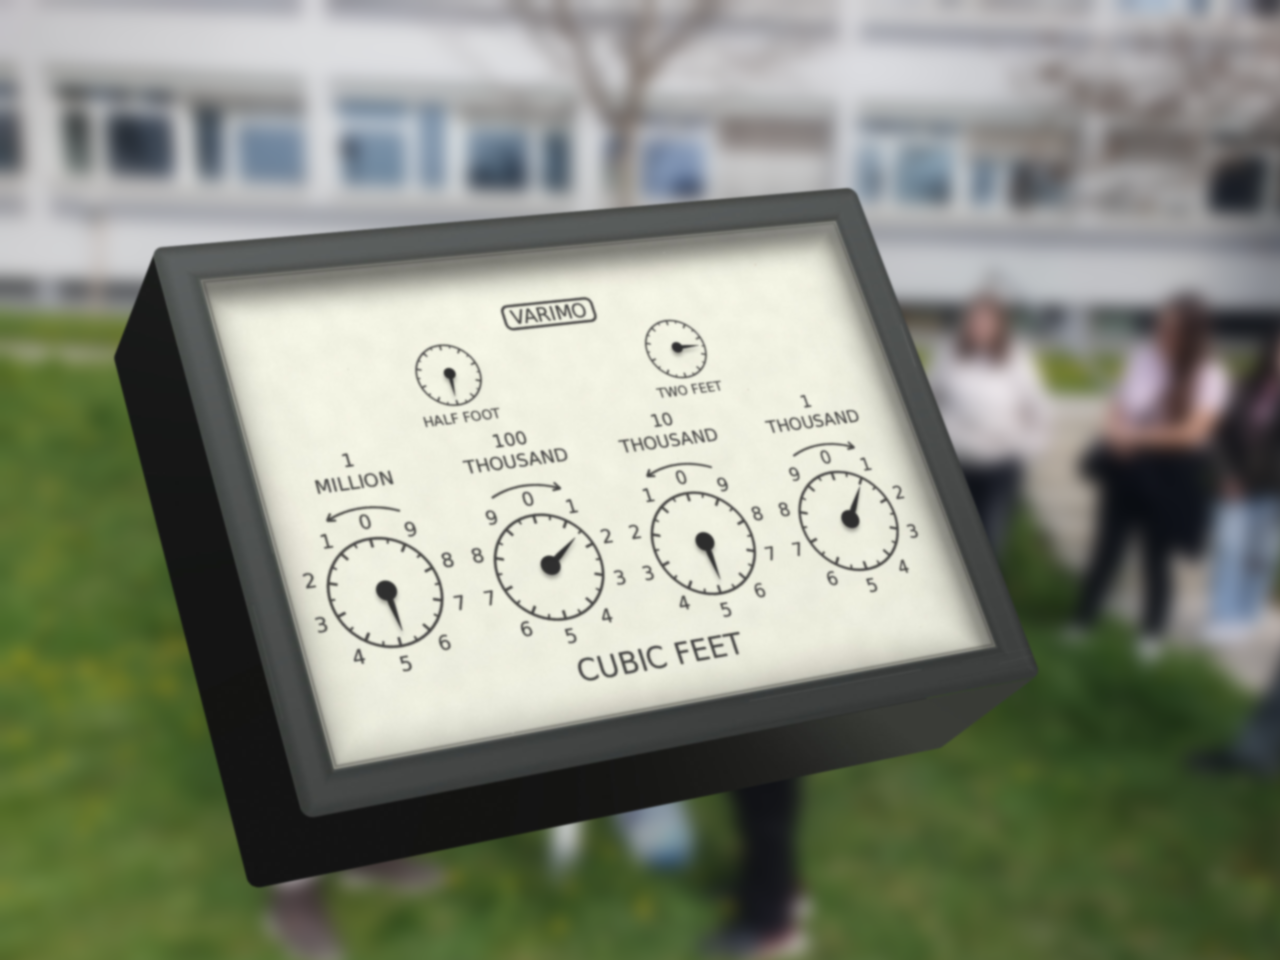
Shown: 515100 ft³
